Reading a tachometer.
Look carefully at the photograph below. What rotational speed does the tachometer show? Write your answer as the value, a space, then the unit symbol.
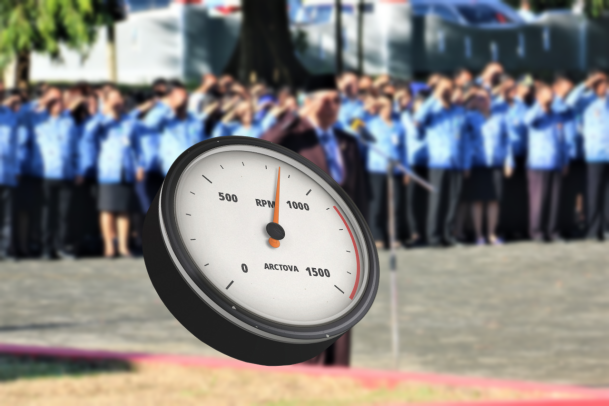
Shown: 850 rpm
